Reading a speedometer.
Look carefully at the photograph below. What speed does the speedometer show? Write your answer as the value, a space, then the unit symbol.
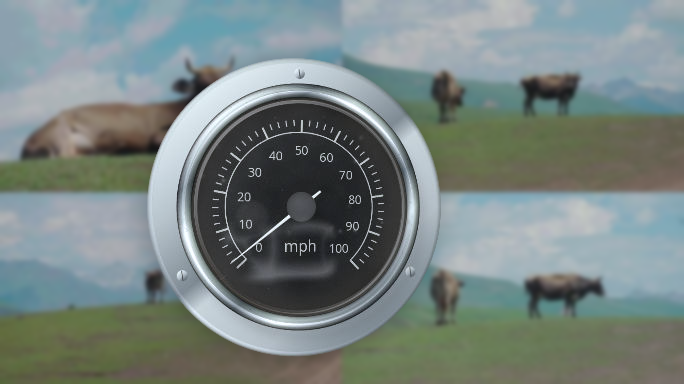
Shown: 2 mph
